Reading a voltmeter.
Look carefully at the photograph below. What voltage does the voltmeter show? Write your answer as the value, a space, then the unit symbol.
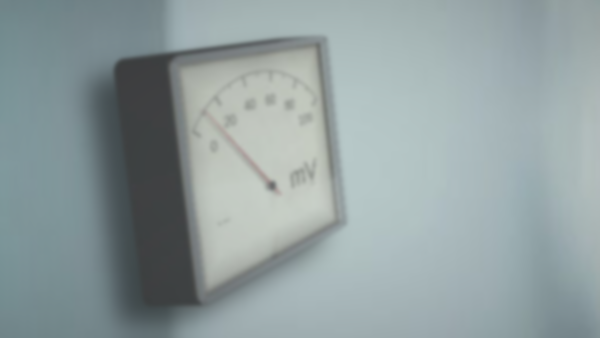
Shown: 10 mV
